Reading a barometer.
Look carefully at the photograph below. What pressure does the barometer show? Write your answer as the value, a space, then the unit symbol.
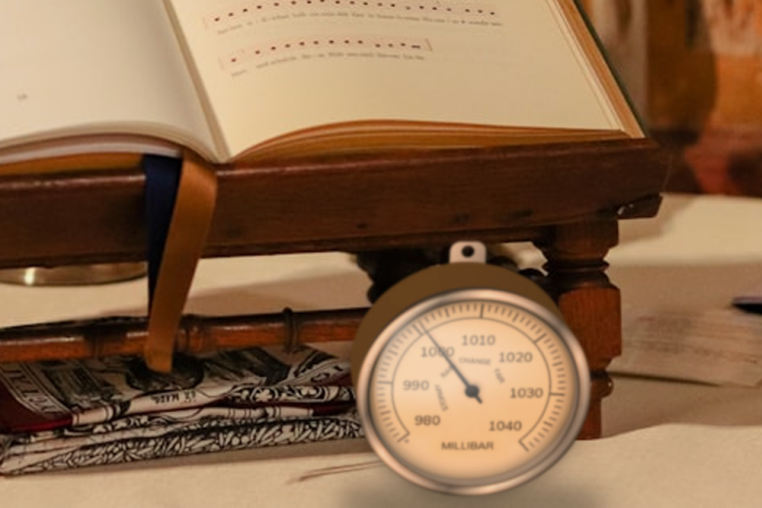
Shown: 1001 mbar
